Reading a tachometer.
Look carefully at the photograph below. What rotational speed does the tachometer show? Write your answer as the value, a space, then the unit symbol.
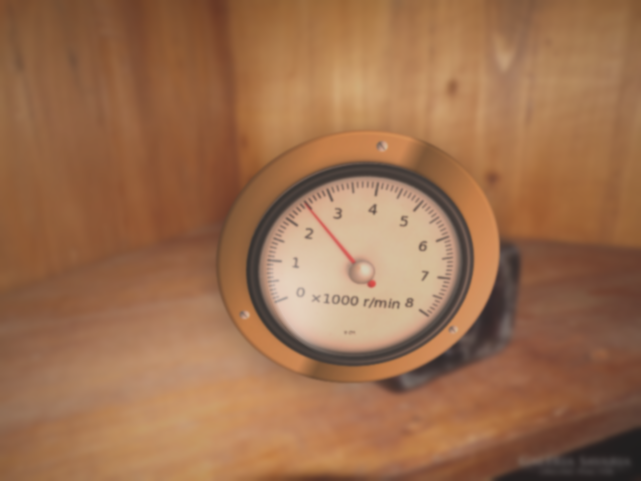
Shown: 2500 rpm
